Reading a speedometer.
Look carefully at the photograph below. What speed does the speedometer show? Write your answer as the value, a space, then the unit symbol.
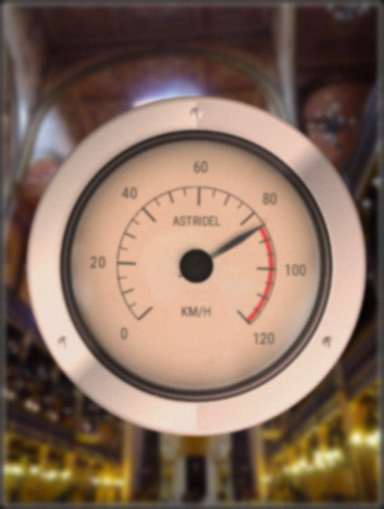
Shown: 85 km/h
